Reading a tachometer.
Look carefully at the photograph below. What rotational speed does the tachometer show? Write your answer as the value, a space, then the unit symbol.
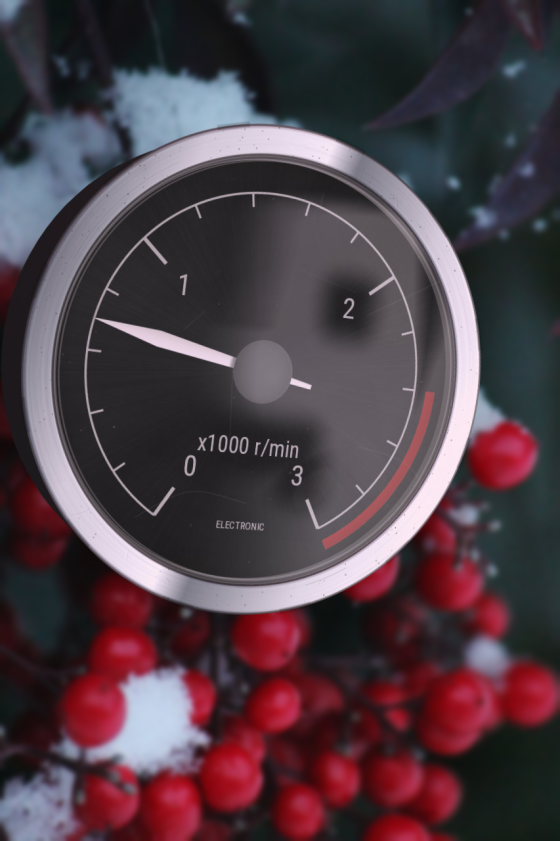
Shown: 700 rpm
